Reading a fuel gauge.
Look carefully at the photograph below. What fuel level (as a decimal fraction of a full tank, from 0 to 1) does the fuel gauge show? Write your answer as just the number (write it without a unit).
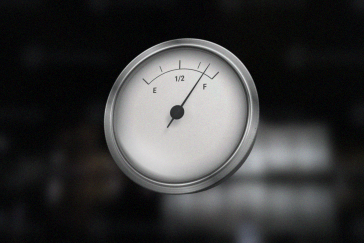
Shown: 0.875
